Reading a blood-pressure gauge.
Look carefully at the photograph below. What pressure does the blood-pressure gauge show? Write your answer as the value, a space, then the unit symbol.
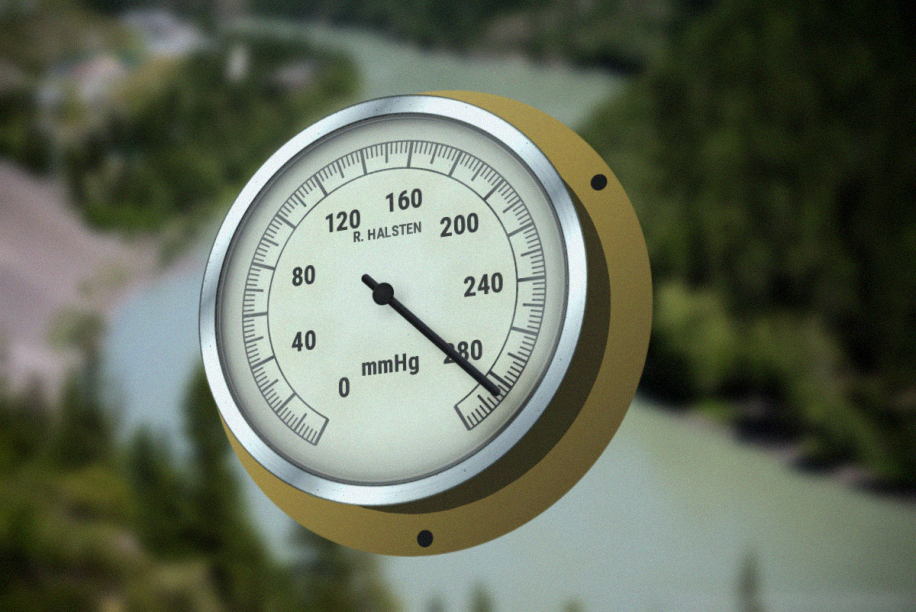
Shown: 284 mmHg
